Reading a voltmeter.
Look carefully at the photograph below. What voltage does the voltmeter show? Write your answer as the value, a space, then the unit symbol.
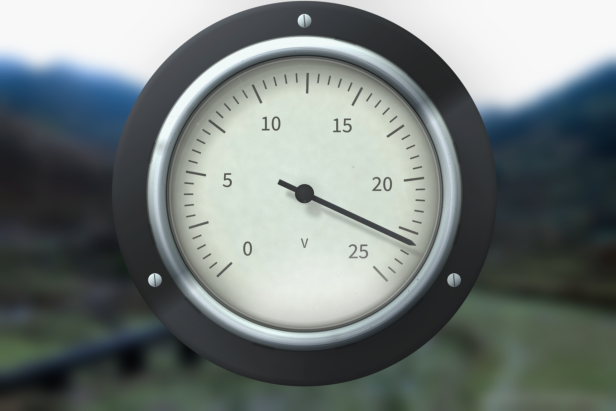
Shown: 23 V
